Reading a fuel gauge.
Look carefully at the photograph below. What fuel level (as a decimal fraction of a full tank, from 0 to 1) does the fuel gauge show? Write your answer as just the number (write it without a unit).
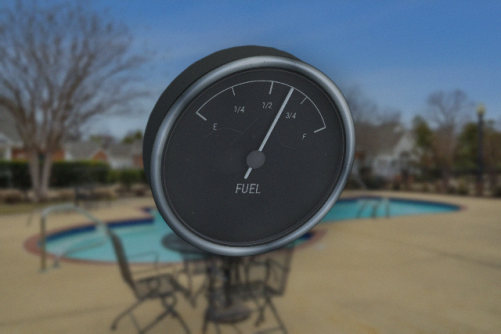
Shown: 0.625
